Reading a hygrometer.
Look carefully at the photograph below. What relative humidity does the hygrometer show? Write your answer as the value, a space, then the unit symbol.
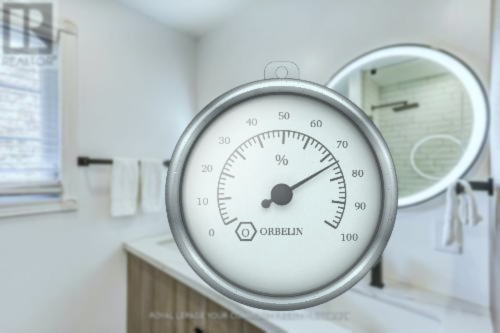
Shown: 74 %
